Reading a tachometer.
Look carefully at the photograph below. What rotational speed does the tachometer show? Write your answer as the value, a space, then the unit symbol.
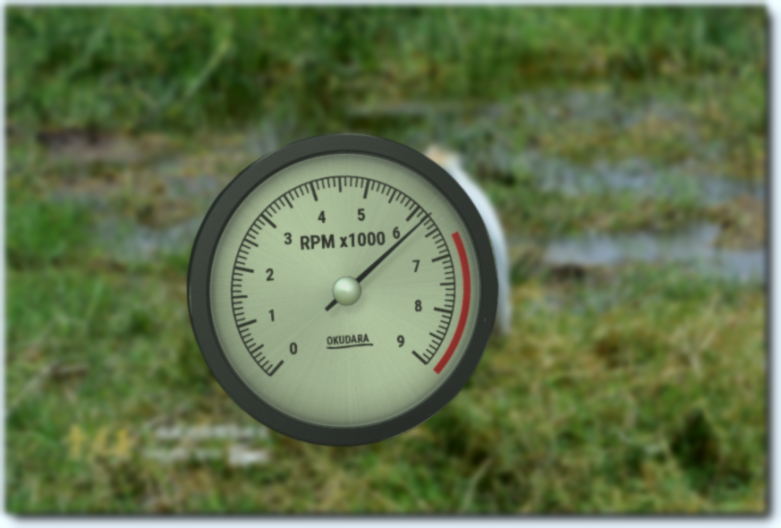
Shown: 6200 rpm
